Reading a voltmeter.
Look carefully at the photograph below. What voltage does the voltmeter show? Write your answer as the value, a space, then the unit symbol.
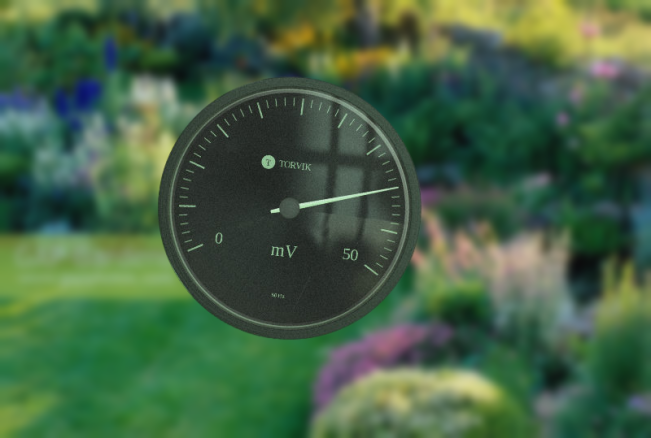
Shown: 40 mV
